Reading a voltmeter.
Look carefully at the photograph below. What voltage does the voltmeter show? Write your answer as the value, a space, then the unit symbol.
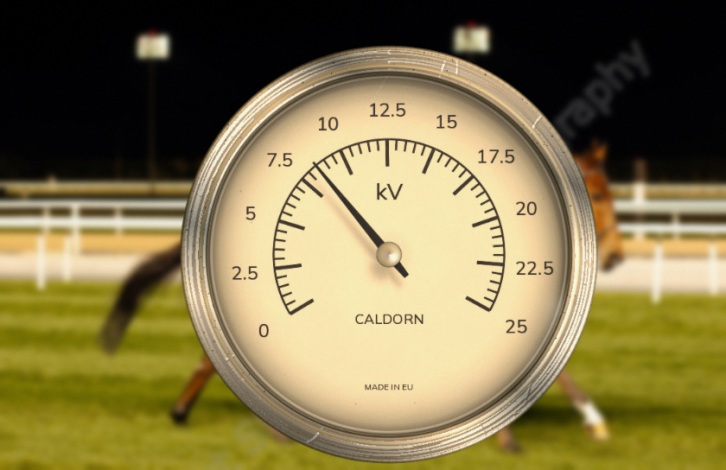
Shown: 8.5 kV
